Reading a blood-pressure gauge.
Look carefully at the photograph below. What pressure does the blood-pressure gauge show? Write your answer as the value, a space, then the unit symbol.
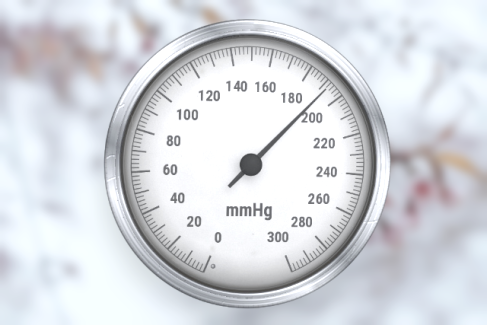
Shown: 192 mmHg
